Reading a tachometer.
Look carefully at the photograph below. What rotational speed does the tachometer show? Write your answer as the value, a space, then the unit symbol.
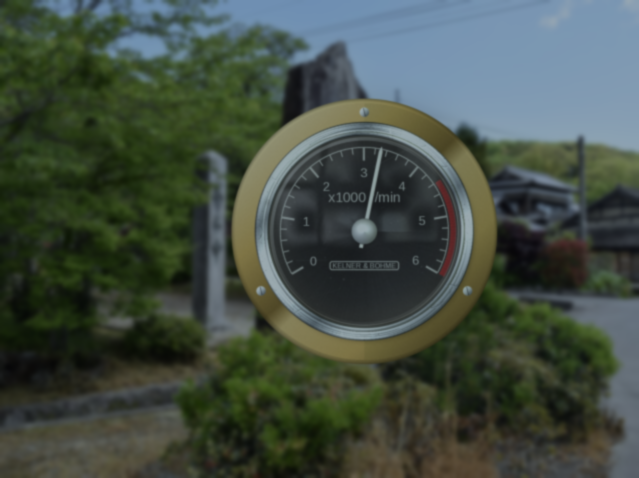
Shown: 3300 rpm
